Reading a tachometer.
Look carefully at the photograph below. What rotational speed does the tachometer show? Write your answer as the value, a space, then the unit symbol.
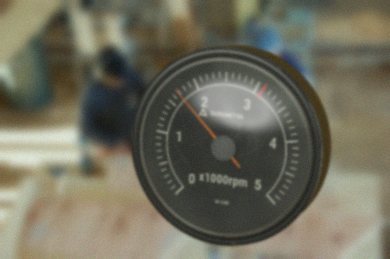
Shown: 1700 rpm
